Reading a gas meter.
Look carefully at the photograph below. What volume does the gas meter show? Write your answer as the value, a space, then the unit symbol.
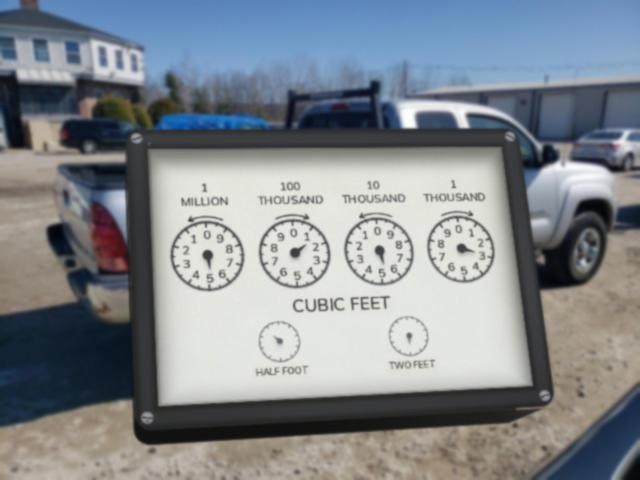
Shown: 515300 ft³
